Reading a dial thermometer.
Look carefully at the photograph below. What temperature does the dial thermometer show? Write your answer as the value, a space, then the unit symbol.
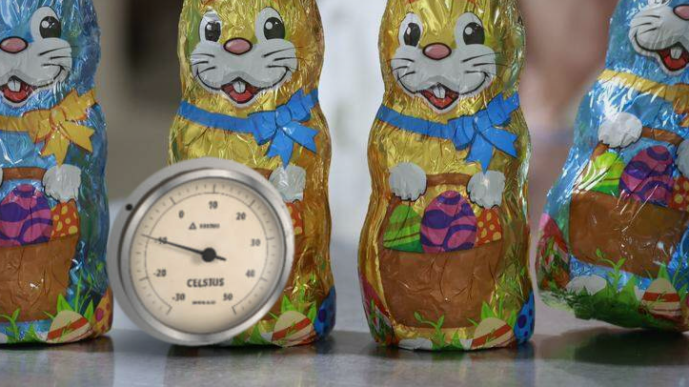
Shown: -10 °C
